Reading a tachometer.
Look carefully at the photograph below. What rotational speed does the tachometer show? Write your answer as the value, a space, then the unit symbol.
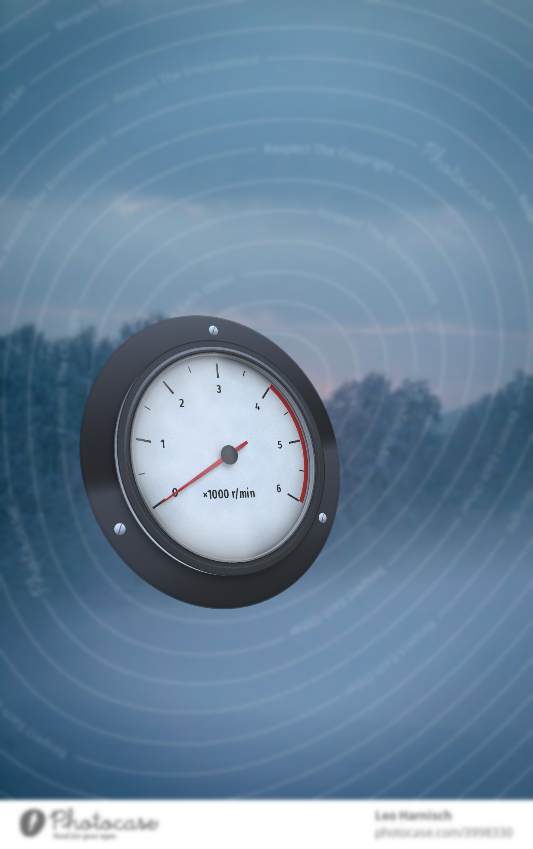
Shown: 0 rpm
